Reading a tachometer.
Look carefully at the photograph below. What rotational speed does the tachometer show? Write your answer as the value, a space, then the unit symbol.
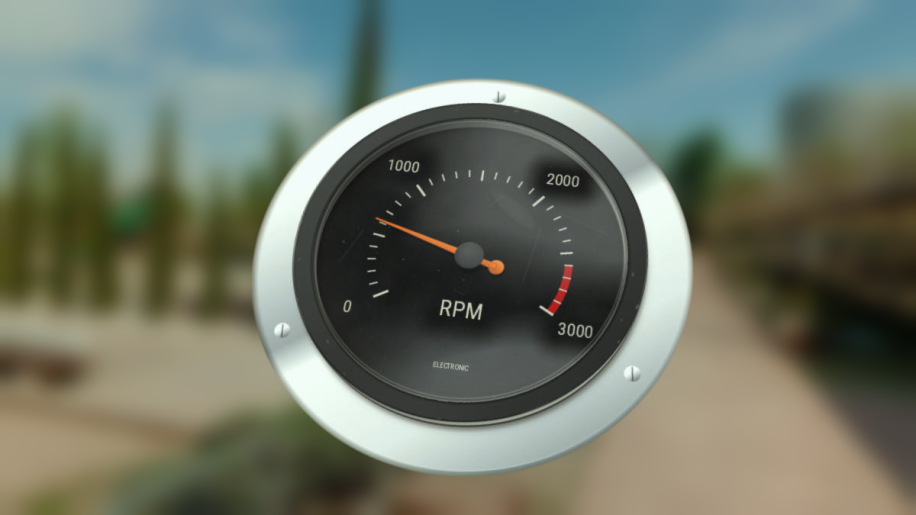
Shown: 600 rpm
